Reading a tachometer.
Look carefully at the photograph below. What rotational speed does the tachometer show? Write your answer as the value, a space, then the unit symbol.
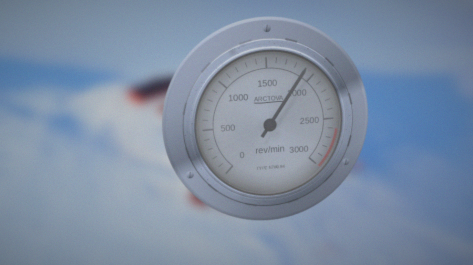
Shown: 1900 rpm
